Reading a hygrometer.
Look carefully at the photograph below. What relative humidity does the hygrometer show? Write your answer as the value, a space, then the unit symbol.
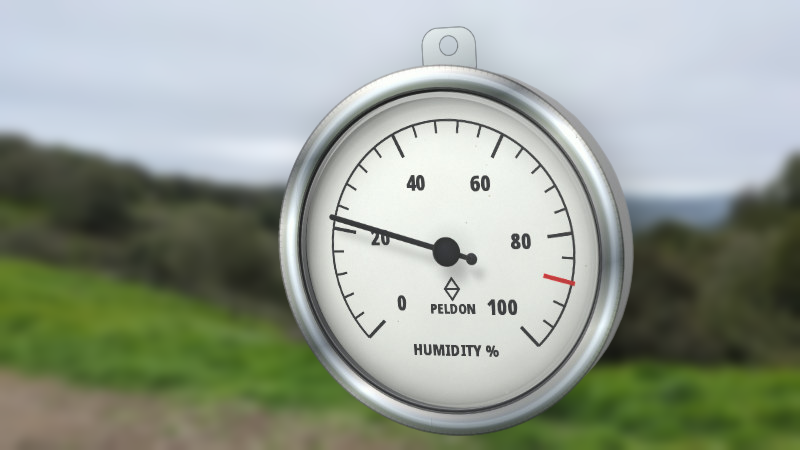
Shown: 22 %
